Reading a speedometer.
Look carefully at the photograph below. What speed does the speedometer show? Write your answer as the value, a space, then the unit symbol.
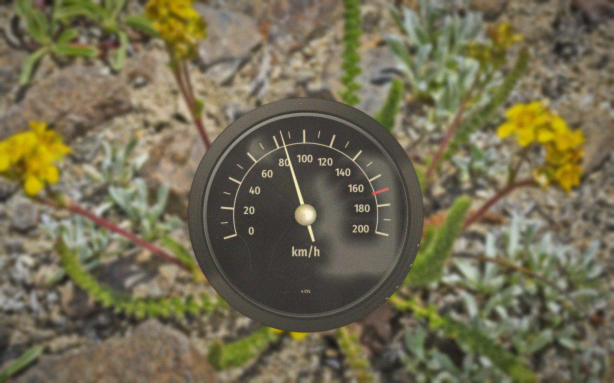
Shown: 85 km/h
